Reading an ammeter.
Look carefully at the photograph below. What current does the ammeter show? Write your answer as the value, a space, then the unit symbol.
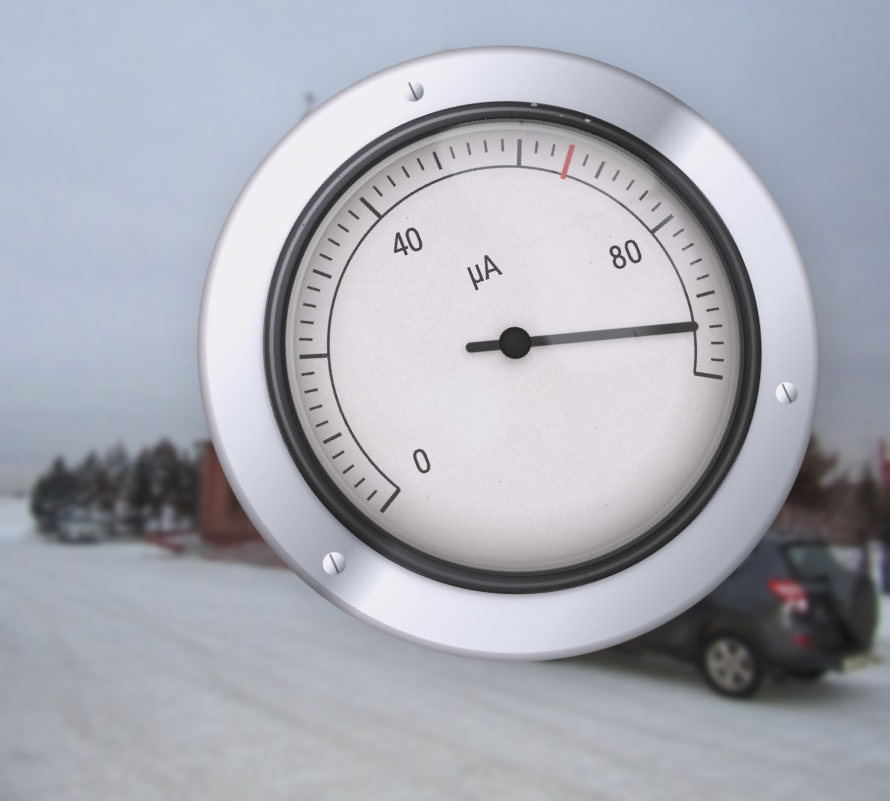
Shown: 94 µA
